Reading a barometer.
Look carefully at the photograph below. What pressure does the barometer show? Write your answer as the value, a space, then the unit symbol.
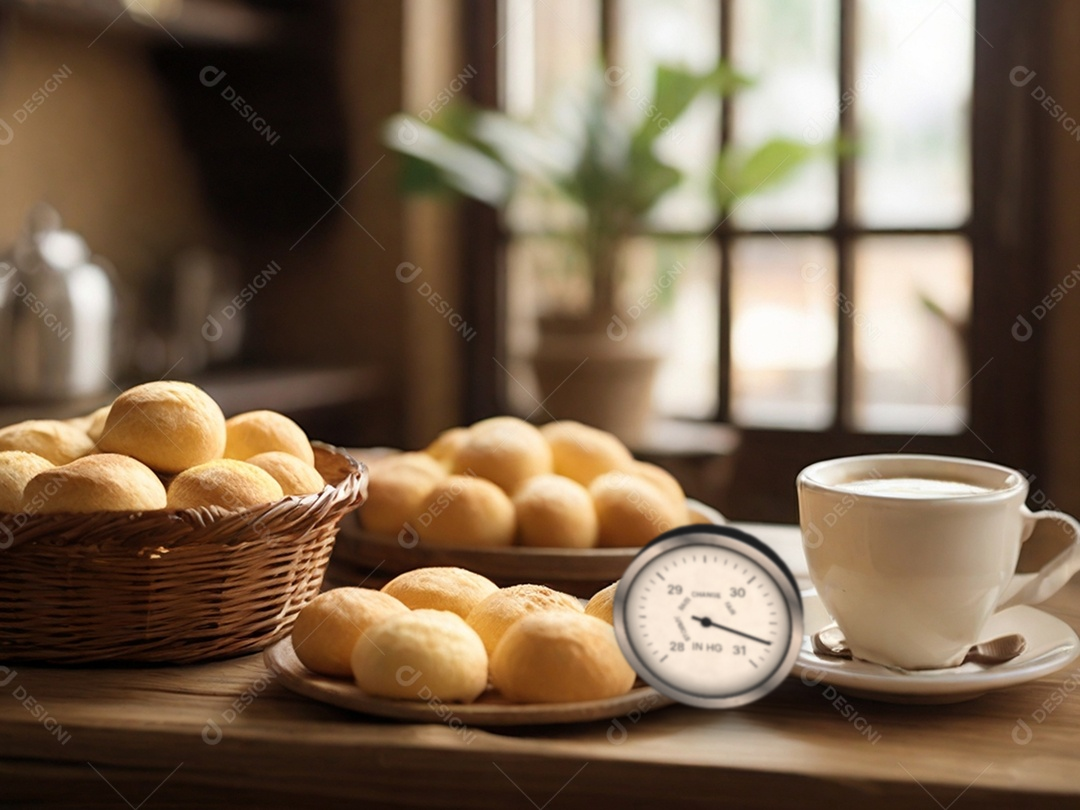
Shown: 30.7 inHg
